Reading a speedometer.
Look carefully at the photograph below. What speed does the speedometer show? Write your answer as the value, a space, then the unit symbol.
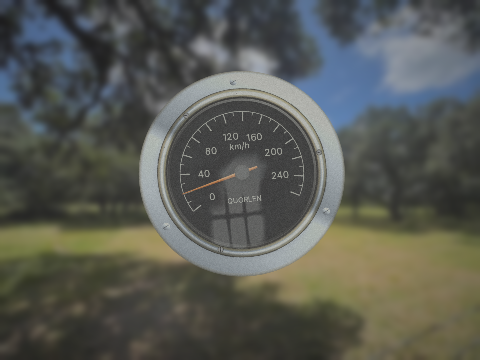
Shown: 20 km/h
